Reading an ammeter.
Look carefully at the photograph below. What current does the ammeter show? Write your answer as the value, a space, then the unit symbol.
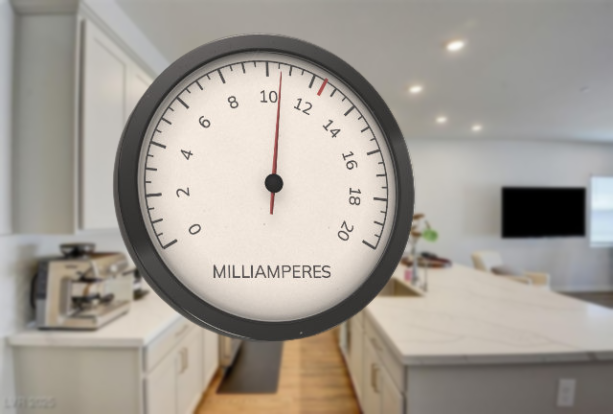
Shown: 10.5 mA
